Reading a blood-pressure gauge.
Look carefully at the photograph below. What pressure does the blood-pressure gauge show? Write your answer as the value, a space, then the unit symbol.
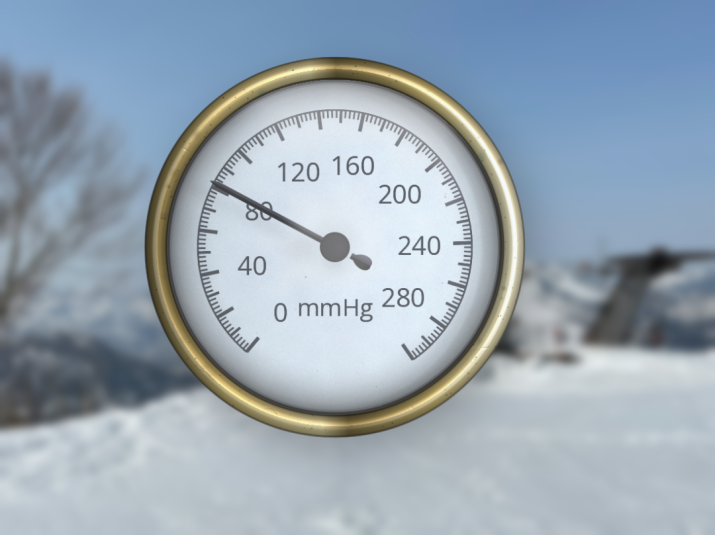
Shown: 82 mmHg
